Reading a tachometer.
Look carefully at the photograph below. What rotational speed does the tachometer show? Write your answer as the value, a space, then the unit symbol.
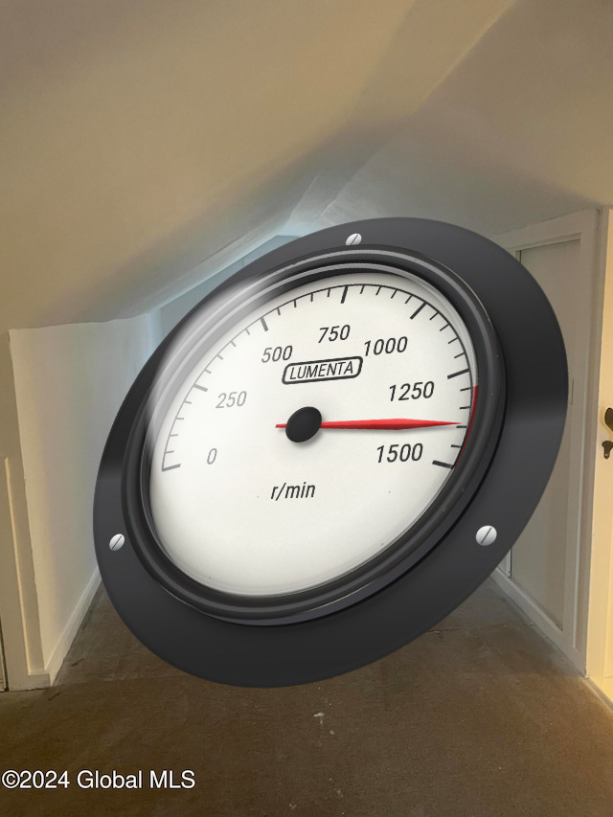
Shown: 1400 rpm
